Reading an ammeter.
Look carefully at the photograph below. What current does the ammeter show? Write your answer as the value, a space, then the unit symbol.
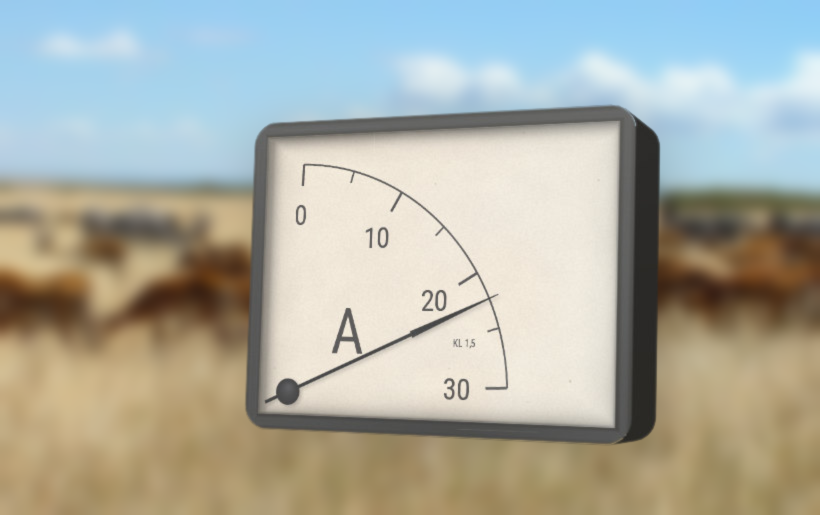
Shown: 22.5 A
